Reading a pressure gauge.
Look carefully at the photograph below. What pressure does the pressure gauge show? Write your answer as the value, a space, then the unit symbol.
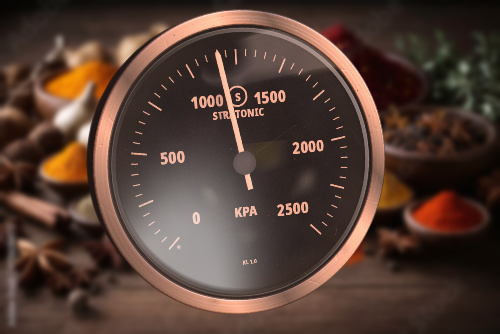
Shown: 1150 kPa
